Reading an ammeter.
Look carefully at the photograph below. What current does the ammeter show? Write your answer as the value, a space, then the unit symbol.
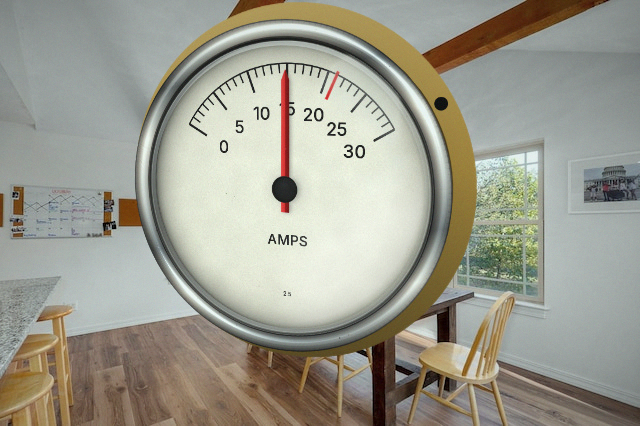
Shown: 15 A
